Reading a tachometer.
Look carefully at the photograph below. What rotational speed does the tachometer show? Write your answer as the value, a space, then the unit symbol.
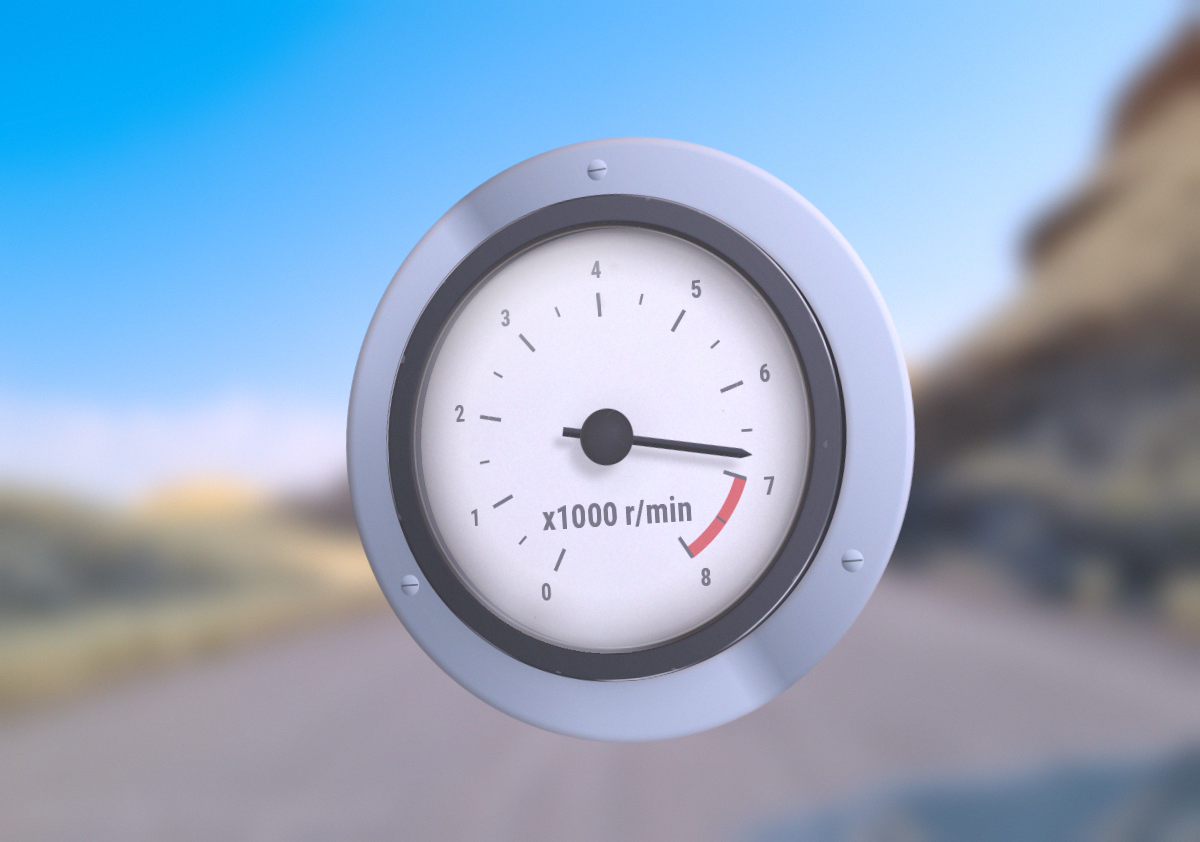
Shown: 6750 rpm
